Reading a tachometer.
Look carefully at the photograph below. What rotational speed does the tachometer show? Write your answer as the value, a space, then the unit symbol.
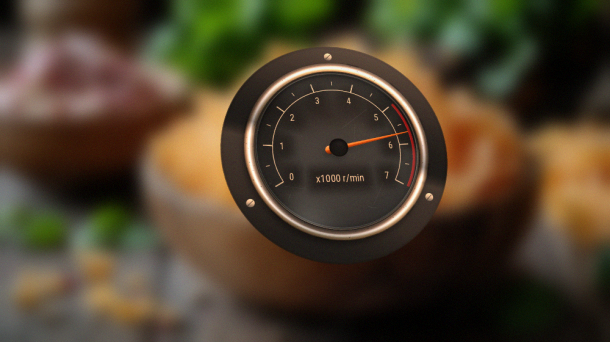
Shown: 5750 rpm
